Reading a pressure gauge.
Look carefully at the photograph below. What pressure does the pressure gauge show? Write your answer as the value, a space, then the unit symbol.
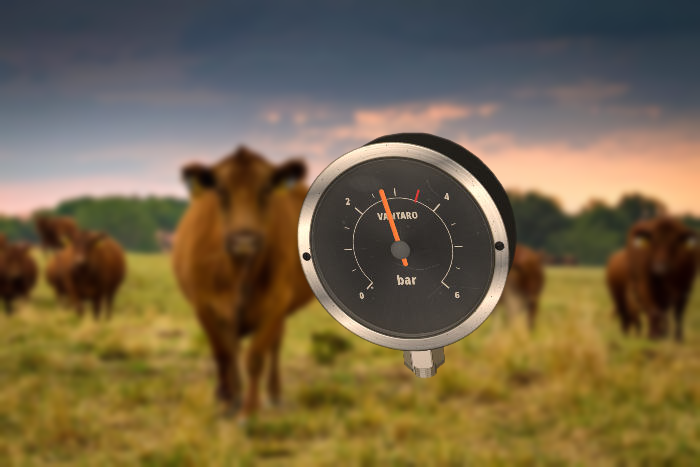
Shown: 2.75 bar
